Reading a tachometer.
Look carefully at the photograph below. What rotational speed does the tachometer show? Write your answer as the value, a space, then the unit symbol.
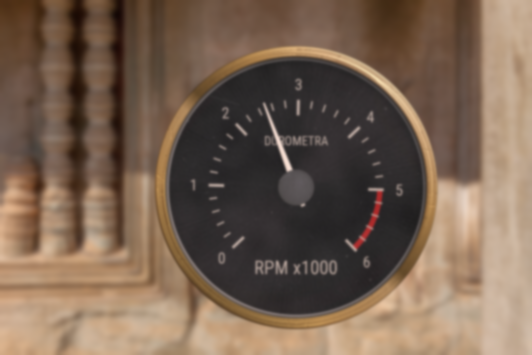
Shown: 2500 rpm
